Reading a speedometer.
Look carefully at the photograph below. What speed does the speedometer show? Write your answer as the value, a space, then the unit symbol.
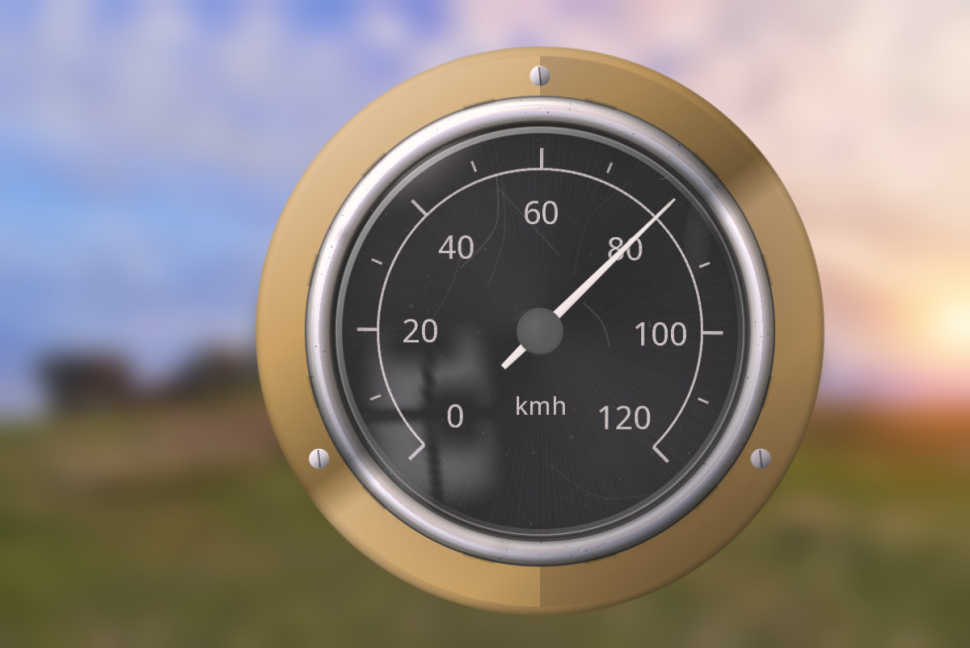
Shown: 80 km/h
